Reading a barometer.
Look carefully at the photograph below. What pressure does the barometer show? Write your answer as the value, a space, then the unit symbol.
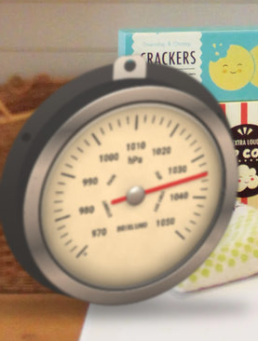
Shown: 1034 hPa
